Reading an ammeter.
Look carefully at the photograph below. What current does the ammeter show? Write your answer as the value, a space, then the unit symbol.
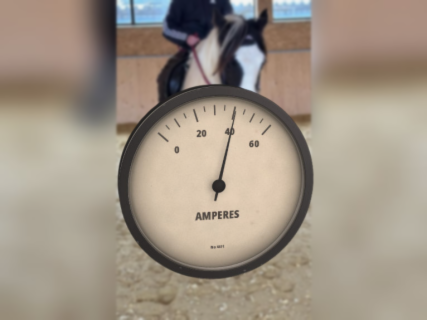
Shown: 40 A
